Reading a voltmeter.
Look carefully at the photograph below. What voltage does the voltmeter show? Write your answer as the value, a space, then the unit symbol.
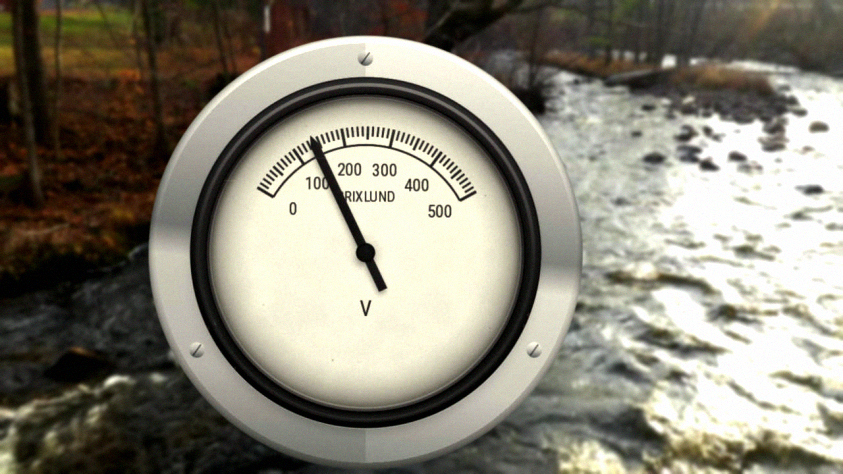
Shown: 140 V
